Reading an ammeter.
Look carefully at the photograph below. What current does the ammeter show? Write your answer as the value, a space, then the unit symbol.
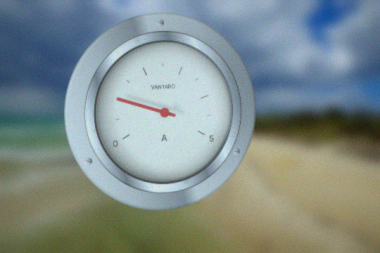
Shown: 1 A
